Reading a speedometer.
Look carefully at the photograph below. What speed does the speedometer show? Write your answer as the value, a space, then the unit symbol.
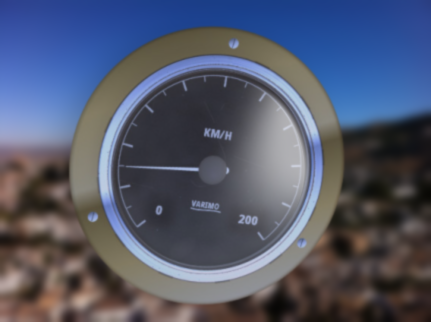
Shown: 30 km/h
